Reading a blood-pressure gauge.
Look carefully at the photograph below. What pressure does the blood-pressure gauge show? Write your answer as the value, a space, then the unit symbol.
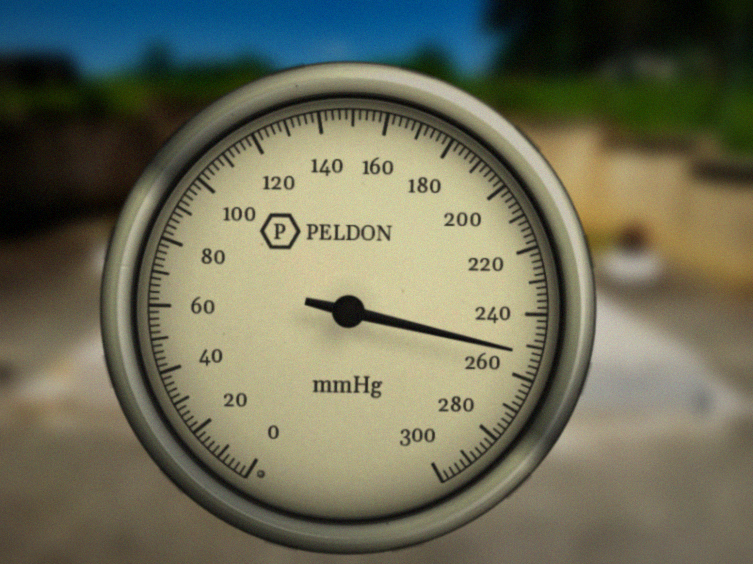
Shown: 252 mmHg
